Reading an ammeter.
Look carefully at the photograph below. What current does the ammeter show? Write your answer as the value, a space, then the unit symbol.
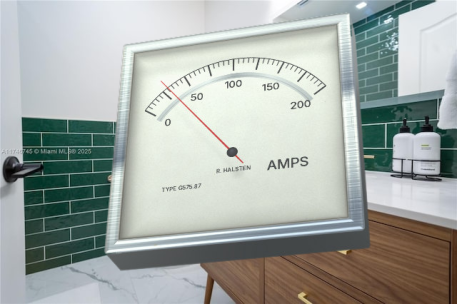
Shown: 30 A
